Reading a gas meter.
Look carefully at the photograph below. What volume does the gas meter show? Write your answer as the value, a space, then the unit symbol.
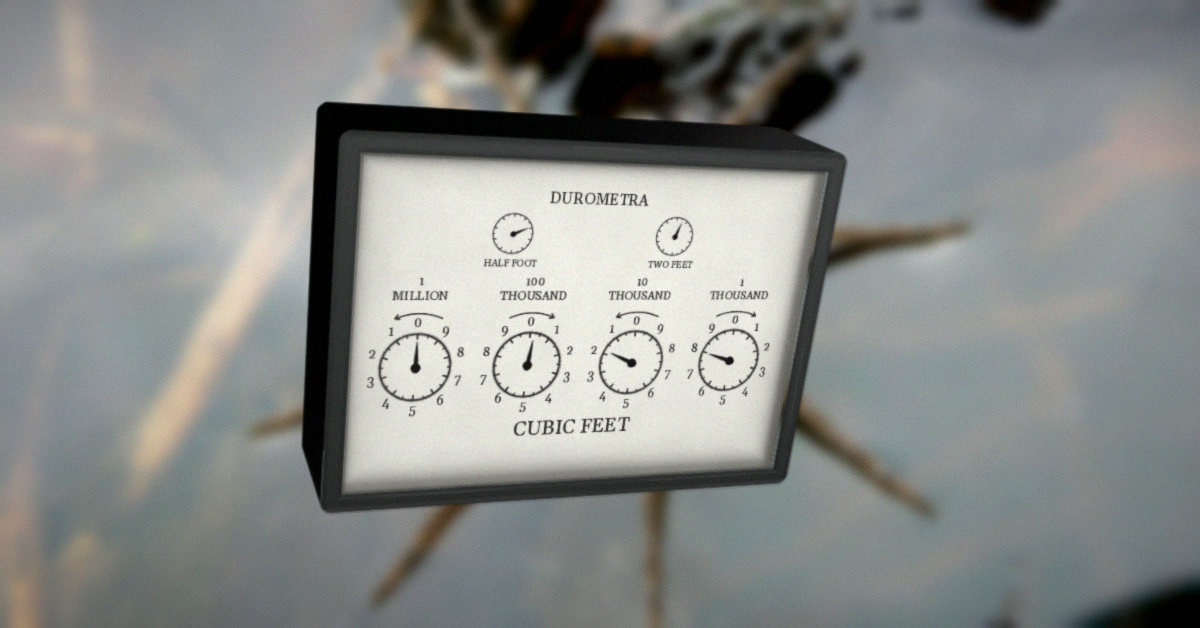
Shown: 1800 ft³
